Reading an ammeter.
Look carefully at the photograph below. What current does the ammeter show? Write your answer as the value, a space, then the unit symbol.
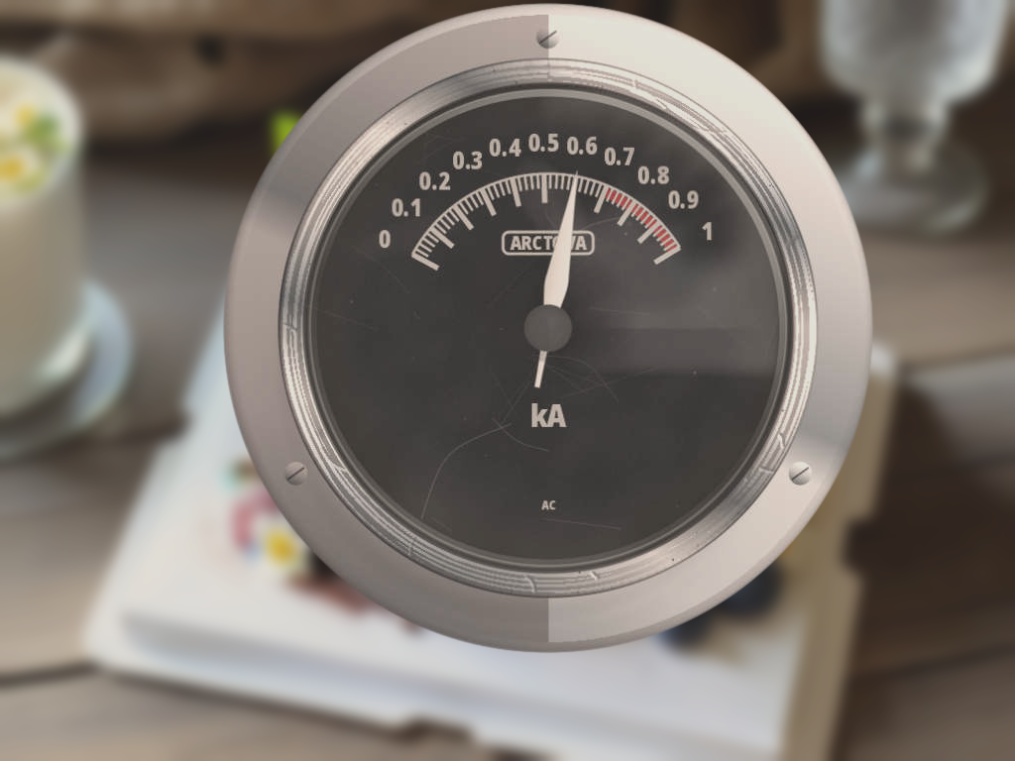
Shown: 0.6 kA
